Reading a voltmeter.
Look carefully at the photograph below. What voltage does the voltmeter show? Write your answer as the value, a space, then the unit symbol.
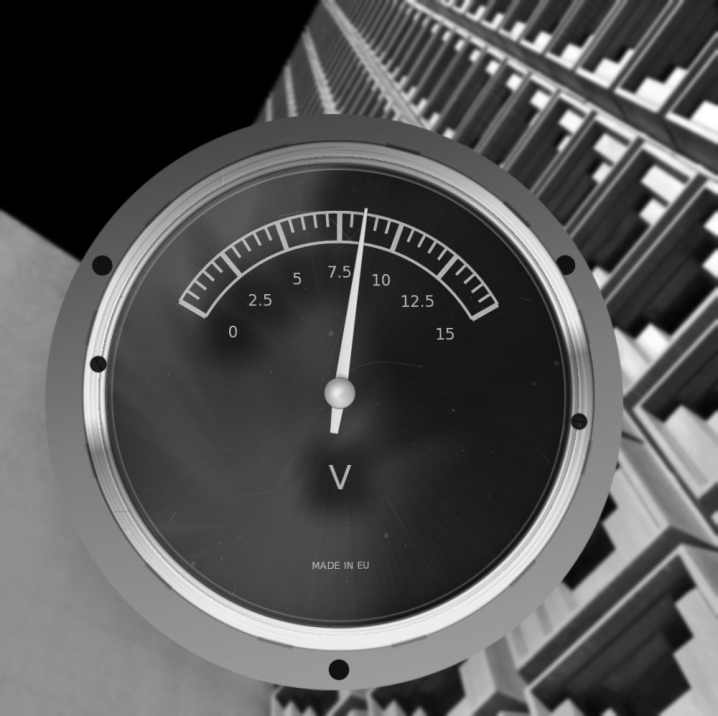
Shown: 8.5 V
